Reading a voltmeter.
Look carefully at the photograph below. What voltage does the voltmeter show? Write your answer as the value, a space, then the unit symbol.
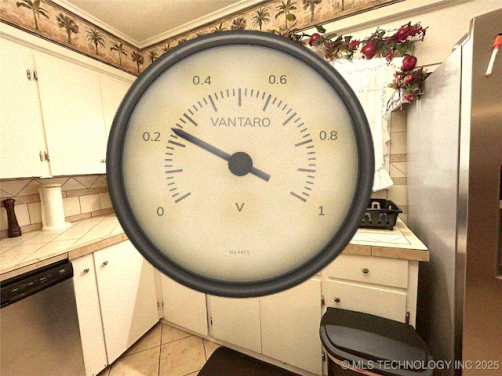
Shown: 0.24 V
